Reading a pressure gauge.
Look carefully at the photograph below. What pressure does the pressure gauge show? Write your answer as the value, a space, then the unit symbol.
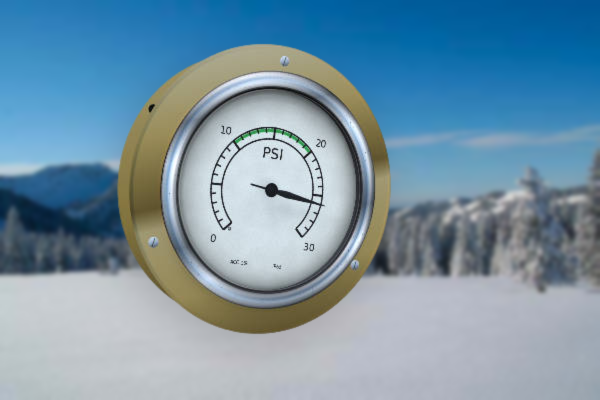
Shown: 26 psi
